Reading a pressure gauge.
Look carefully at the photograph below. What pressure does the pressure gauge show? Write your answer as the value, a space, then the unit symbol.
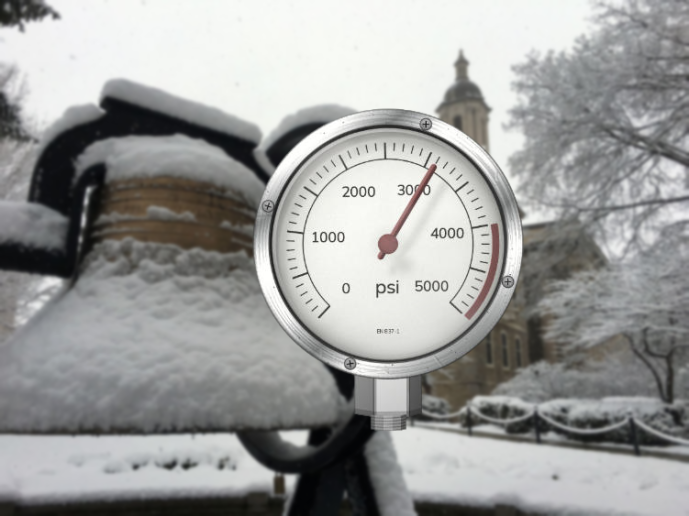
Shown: 3100 psi
